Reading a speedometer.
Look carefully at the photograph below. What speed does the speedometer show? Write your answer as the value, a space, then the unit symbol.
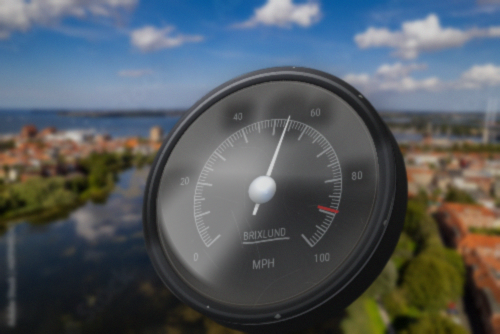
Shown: 55 mph
